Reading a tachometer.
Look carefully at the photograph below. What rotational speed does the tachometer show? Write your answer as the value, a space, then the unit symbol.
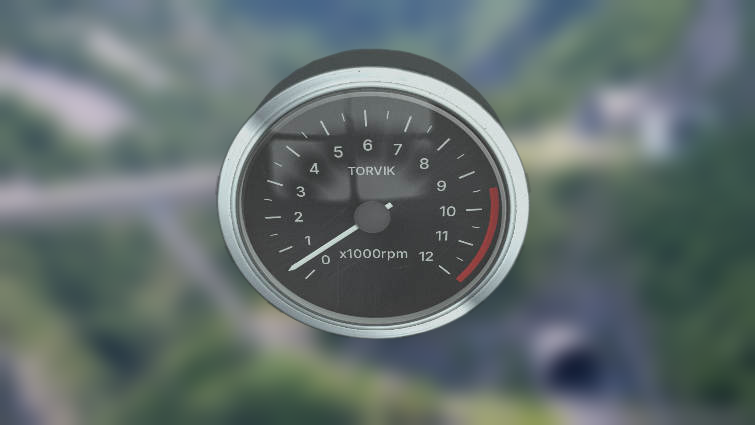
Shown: 500 rpm
